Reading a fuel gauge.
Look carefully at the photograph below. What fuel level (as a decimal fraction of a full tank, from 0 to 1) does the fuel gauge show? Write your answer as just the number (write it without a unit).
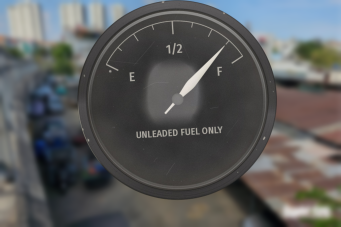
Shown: 0.875
